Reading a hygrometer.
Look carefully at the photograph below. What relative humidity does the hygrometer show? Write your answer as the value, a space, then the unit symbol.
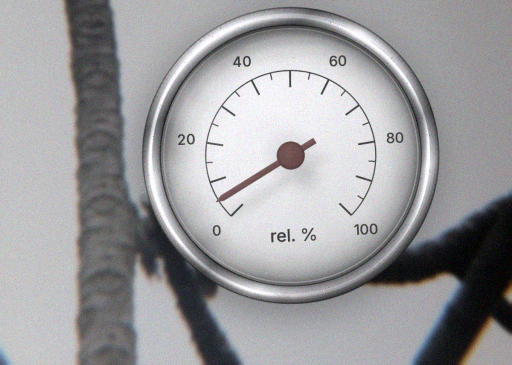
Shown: 5 %
